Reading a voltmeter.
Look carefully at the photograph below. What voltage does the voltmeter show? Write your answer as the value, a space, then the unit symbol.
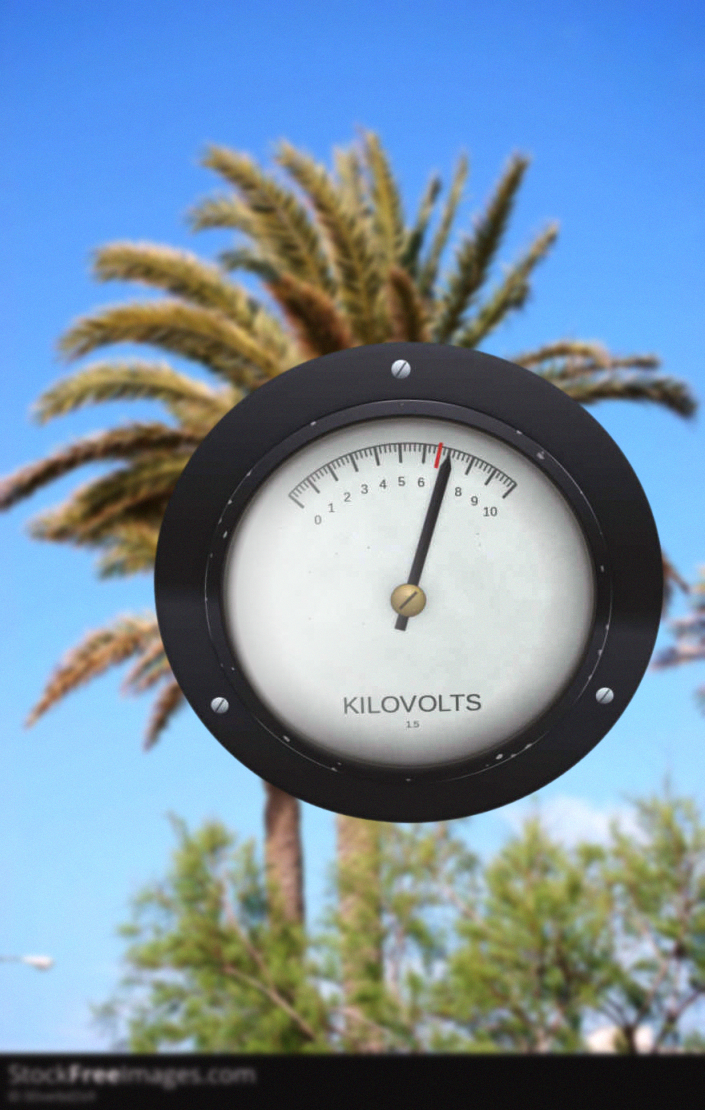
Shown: 7 kV
